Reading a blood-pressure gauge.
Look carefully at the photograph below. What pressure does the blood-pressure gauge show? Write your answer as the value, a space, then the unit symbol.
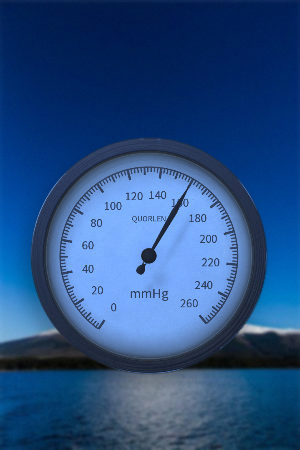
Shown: 160 mmHg
